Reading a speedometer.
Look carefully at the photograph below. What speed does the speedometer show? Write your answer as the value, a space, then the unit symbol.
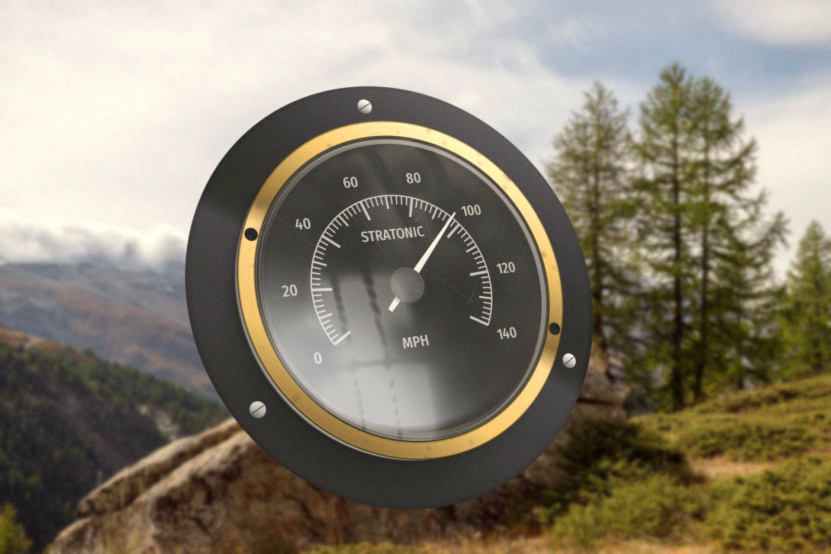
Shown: 96 mph
